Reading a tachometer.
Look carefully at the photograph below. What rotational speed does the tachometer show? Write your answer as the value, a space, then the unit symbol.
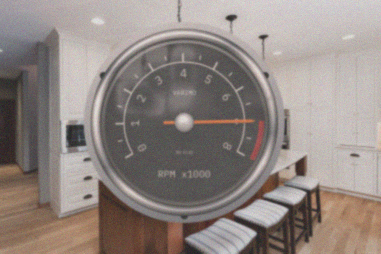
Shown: 7000 rpm
